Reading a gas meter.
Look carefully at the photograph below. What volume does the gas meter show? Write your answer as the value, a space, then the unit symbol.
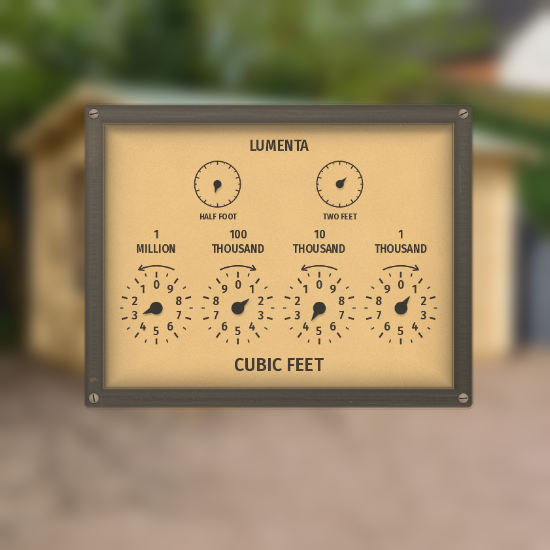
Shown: 314100 ft³
